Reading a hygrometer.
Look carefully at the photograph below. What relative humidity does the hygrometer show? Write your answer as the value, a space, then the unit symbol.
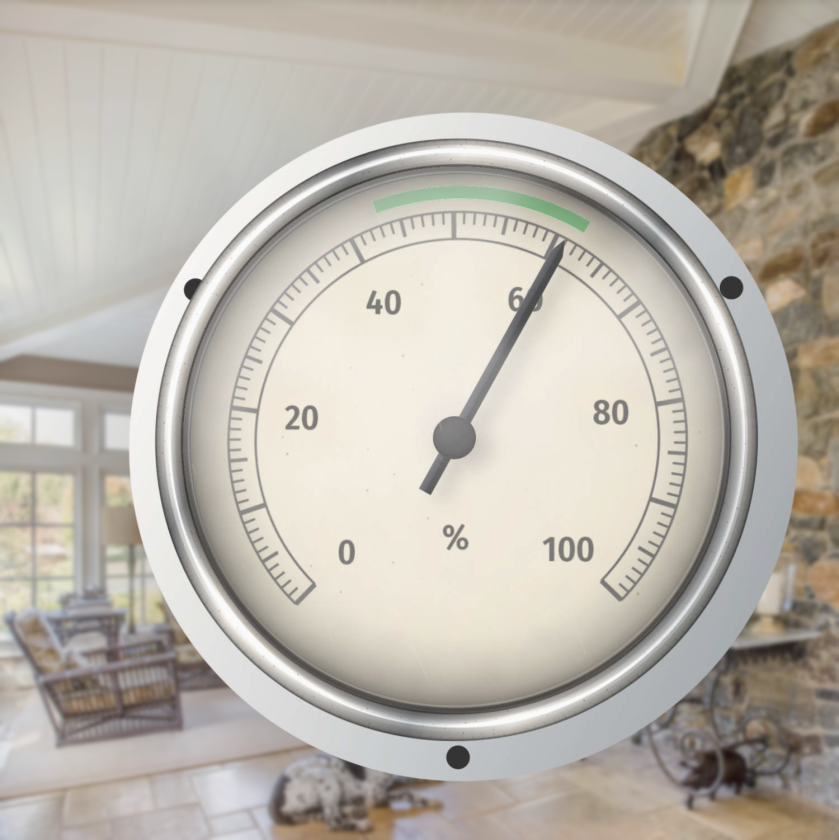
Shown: 61 %
